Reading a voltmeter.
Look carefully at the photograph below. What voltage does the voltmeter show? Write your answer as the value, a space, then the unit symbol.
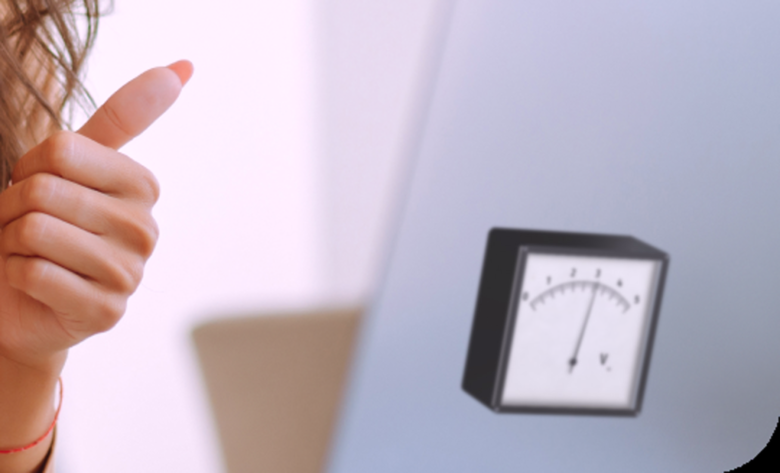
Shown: 3 V
